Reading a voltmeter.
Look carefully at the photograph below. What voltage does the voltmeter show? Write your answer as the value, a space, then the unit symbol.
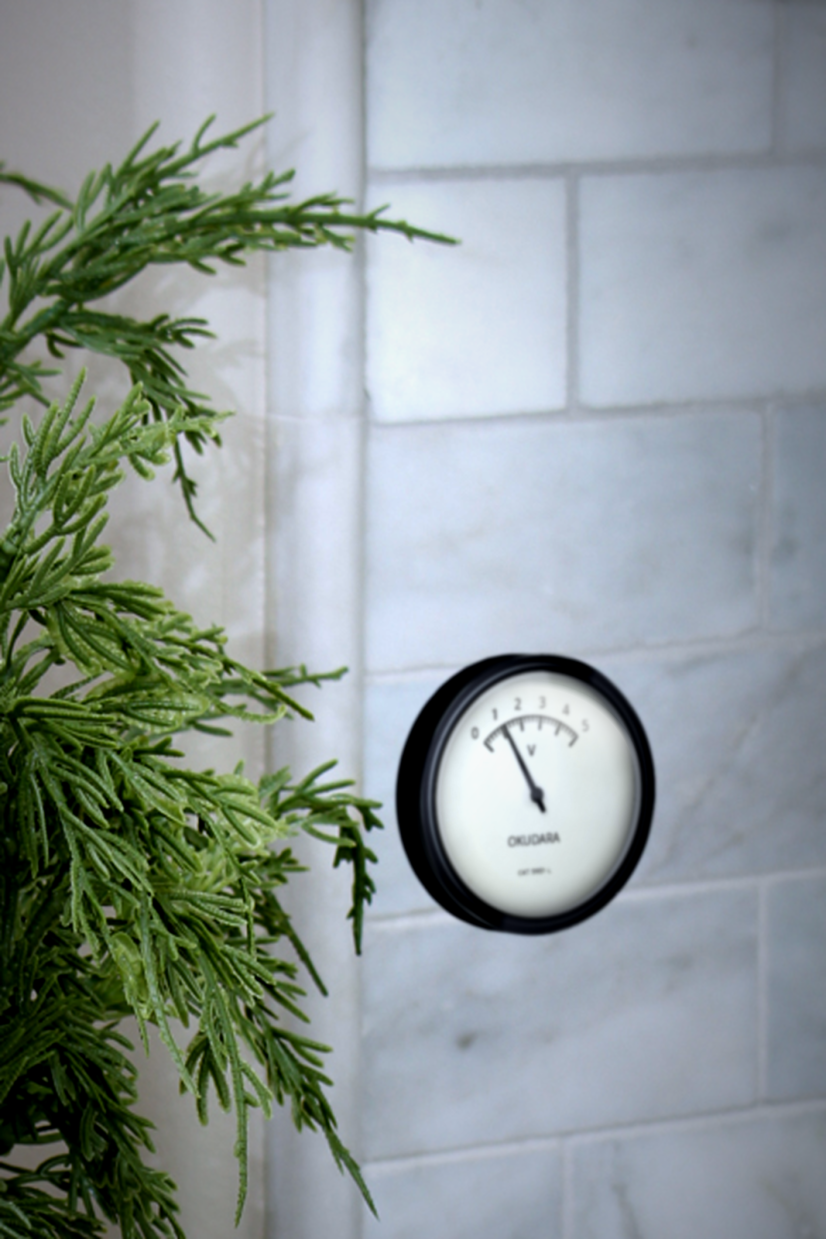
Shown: 1 V
